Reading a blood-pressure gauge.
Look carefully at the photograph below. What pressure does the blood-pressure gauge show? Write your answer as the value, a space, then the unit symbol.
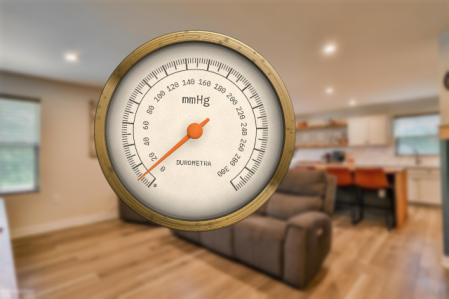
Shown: 10 mmHg
